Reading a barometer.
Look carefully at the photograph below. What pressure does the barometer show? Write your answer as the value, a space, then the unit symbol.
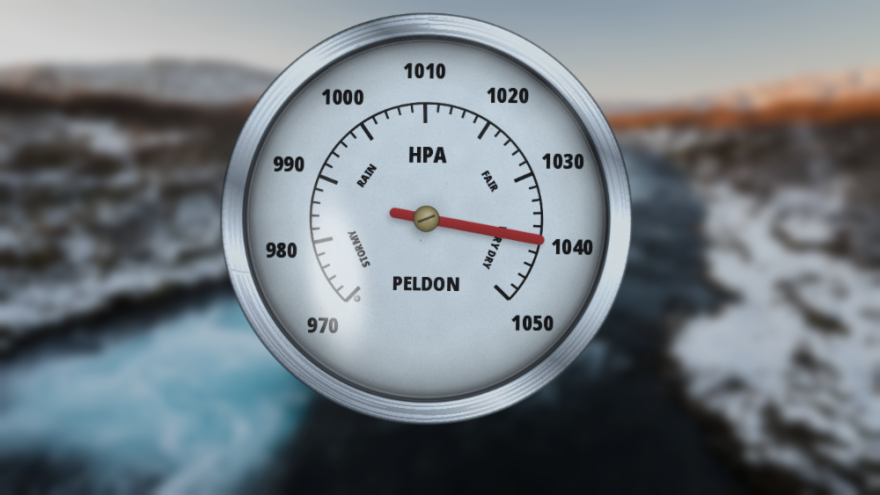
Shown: 1040 hPa
